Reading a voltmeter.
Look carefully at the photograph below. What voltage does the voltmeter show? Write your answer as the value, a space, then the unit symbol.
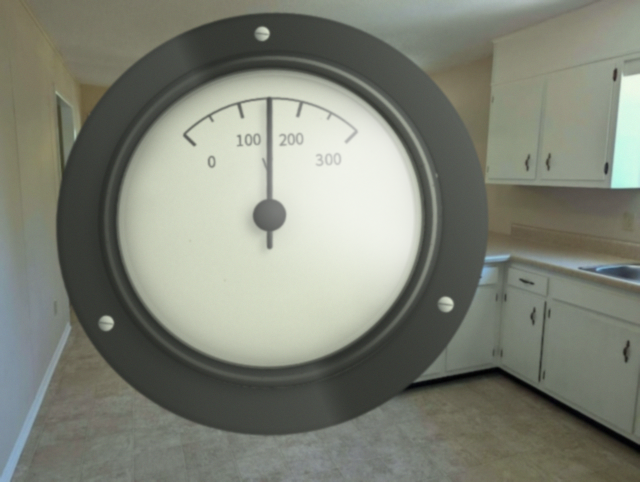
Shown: 150 V
